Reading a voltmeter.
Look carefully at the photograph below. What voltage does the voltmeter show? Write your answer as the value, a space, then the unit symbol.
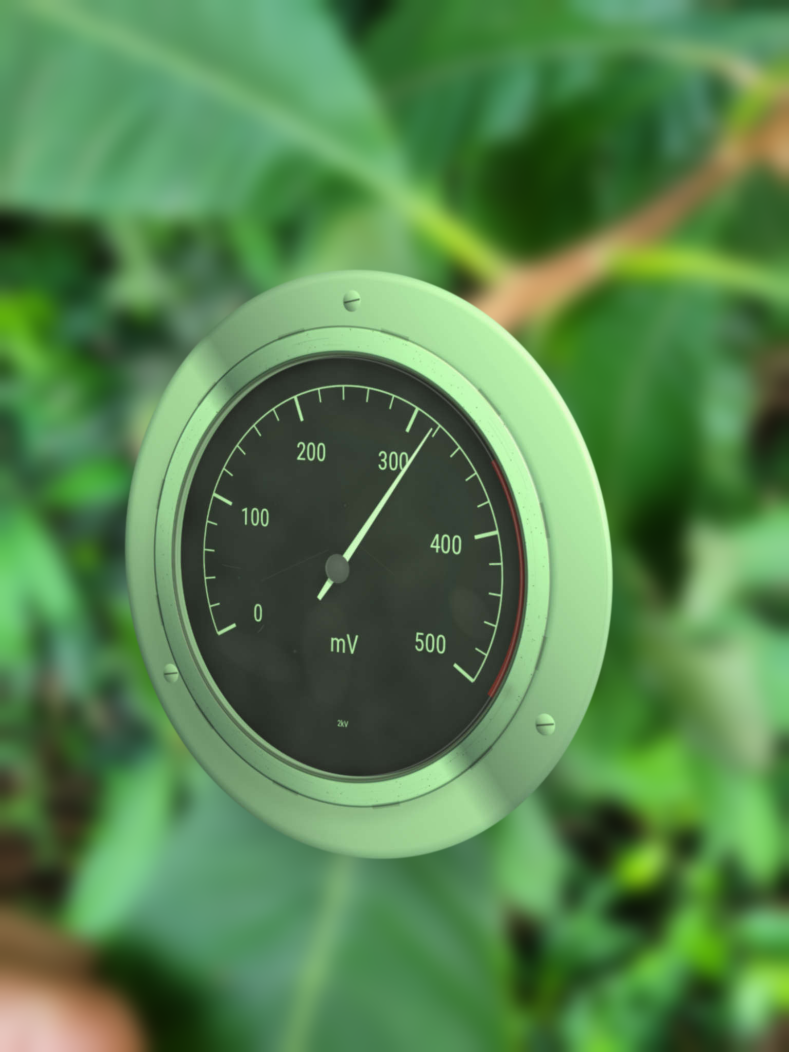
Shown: 320 mV
